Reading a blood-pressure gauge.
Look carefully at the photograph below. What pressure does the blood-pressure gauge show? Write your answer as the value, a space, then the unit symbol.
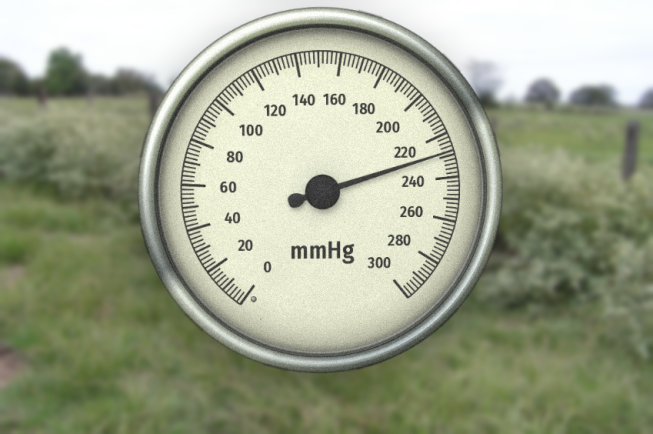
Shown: 228 mmHg
